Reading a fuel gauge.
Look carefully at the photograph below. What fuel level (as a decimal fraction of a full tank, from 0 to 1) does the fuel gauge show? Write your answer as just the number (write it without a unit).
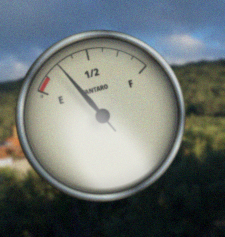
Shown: 0.25
